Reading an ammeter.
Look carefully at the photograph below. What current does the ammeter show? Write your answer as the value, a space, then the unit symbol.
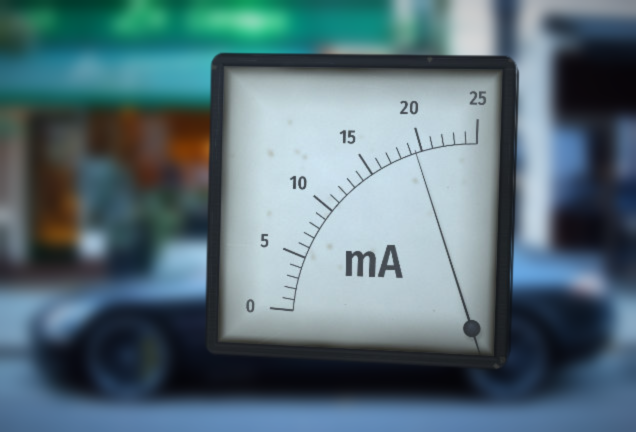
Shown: 19.5 mA
